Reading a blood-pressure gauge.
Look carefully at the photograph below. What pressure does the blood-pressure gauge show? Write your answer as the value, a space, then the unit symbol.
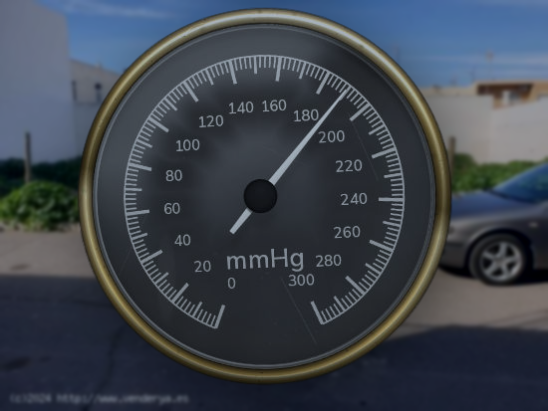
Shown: 190 mmHg
